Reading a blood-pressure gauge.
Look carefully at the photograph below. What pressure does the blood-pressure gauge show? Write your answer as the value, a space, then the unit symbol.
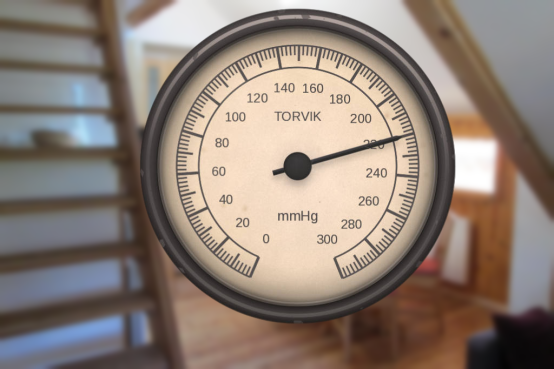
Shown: 220 mmHg
